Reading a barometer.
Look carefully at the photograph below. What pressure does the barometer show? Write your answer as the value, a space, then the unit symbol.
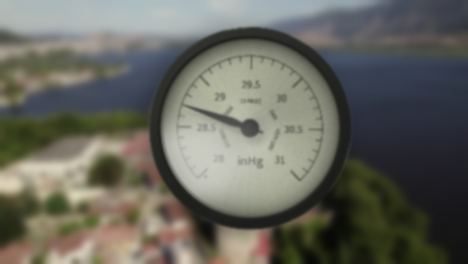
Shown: 28.7 inHg
